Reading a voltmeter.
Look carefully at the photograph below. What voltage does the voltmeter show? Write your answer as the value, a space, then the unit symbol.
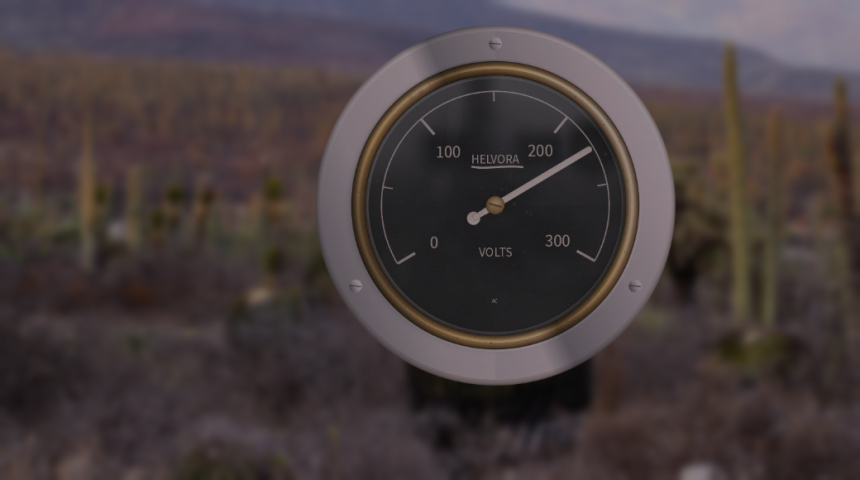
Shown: 225 V
